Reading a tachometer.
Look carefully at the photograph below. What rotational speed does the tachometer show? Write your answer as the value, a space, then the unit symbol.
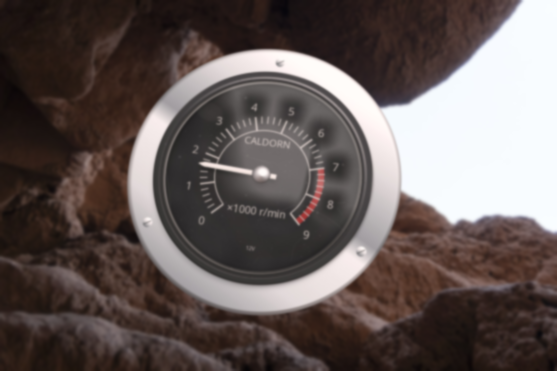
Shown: 1600 rpm
